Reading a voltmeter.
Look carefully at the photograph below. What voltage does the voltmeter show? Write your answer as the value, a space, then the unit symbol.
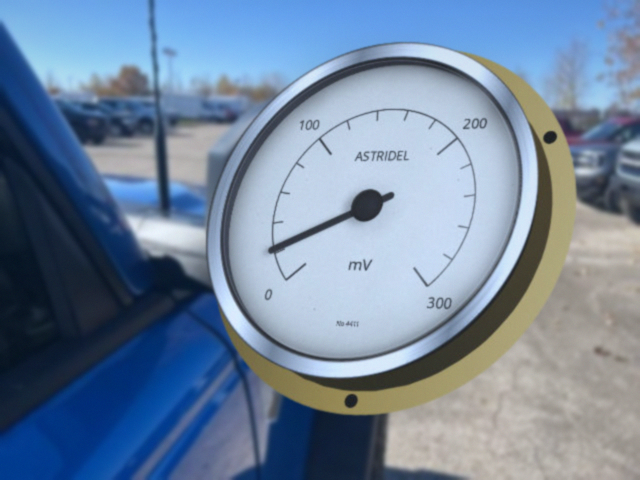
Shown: 20 mV
